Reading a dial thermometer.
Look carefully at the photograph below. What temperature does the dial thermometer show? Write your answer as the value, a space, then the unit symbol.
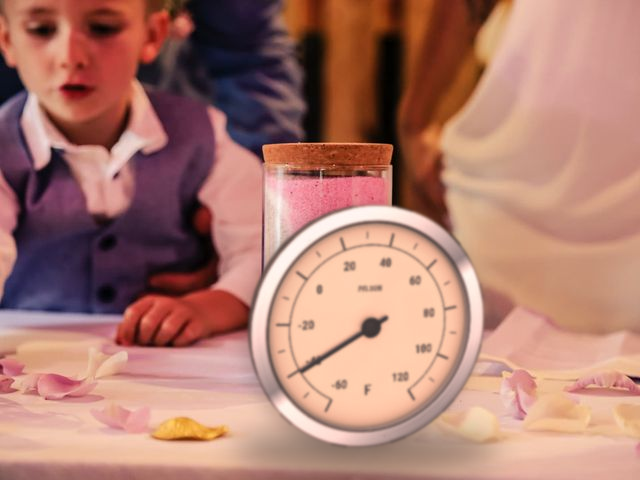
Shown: -40 °F
